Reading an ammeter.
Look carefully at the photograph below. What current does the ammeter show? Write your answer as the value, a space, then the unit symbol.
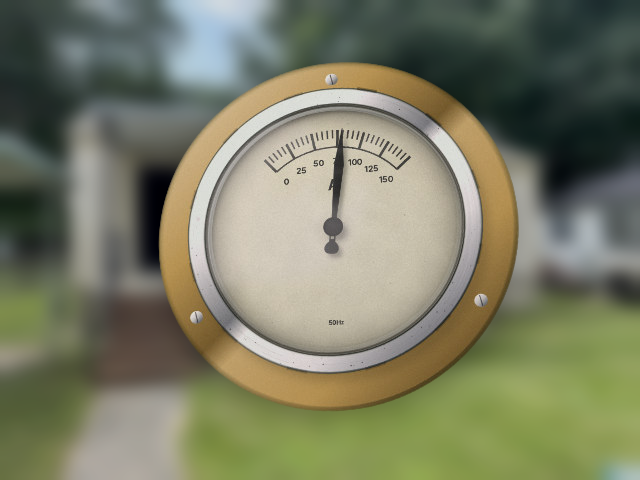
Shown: 80 A
